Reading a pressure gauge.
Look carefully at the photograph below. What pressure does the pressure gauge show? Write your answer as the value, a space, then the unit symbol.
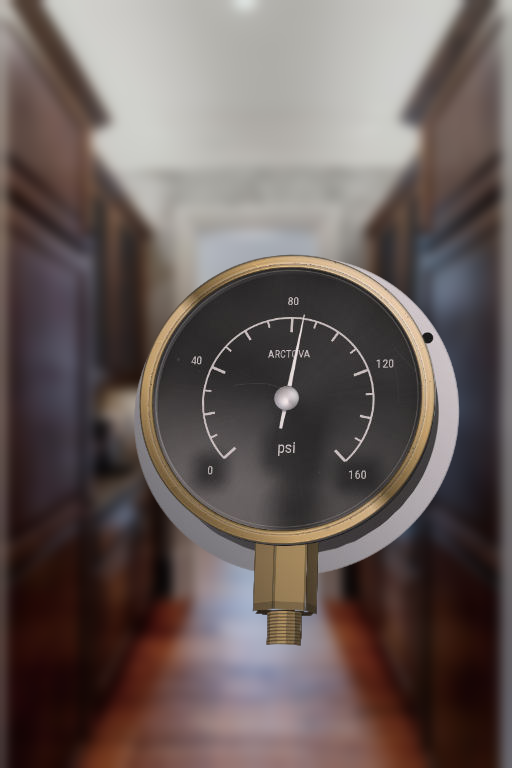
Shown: 85 psi
